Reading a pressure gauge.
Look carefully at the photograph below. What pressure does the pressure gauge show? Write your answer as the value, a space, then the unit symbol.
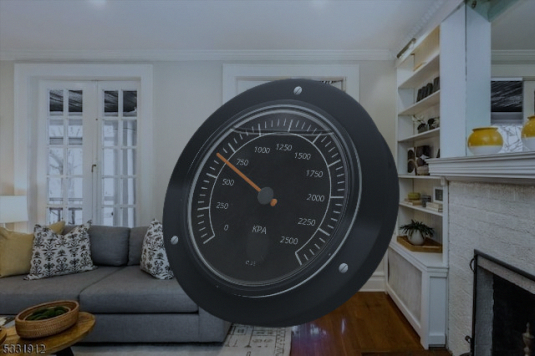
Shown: 650 kPa
